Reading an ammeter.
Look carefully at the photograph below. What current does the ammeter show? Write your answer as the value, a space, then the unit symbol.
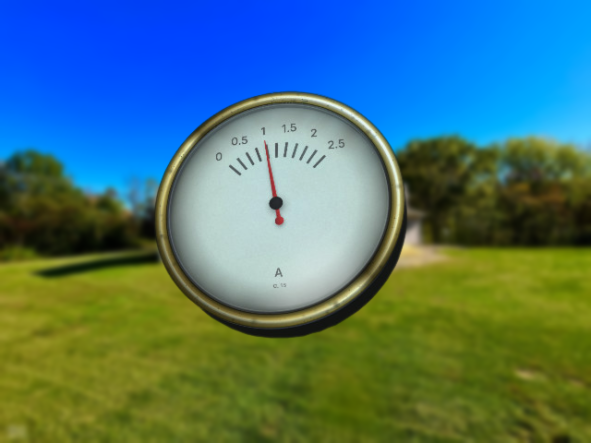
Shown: 1 A
